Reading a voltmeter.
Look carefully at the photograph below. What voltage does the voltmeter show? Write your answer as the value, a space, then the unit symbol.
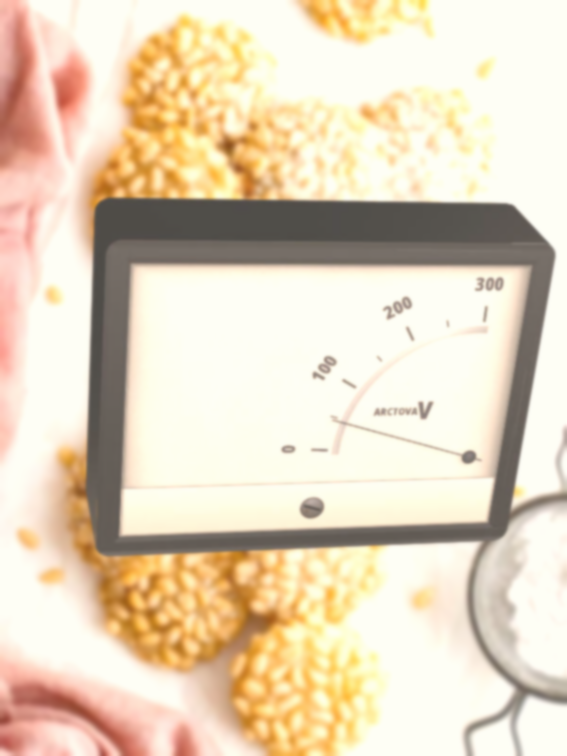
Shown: 50 V
